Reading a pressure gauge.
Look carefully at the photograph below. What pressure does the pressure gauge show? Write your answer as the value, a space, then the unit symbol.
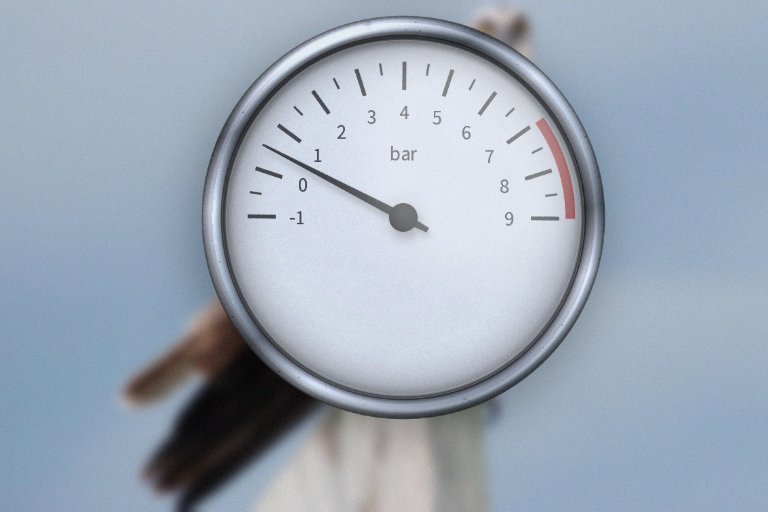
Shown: 0.5 bar
